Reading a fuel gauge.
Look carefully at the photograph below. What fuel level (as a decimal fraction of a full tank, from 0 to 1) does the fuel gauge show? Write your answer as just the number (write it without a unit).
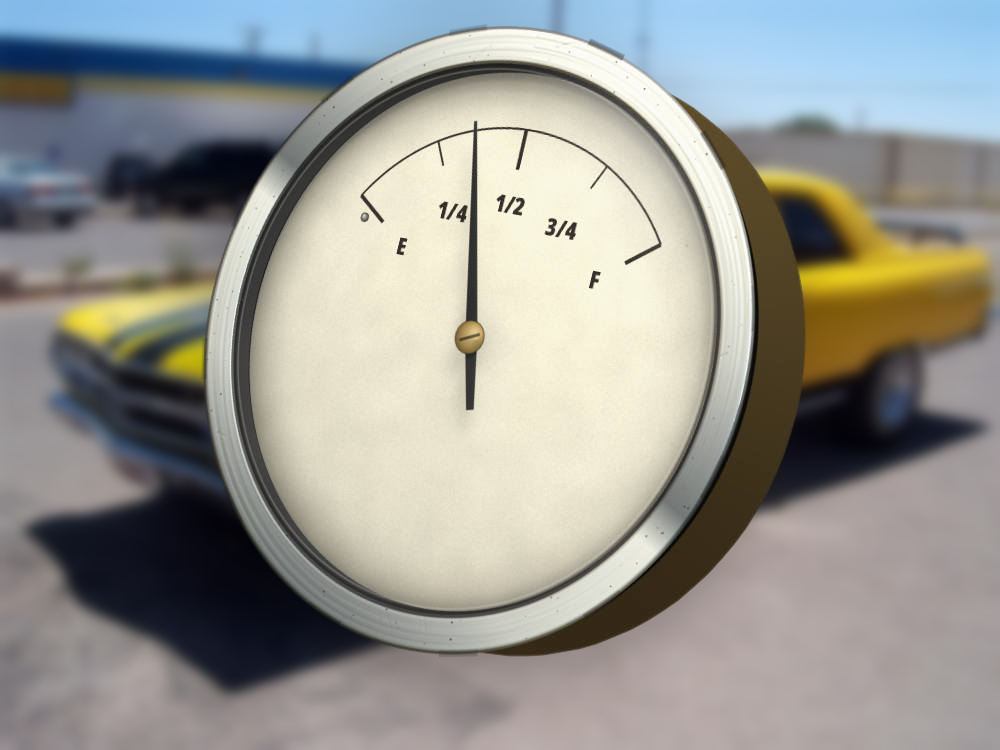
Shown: 0.375
